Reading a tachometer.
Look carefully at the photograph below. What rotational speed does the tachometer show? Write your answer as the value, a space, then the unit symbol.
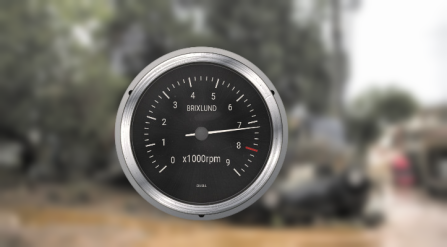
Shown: 7200 rpm
